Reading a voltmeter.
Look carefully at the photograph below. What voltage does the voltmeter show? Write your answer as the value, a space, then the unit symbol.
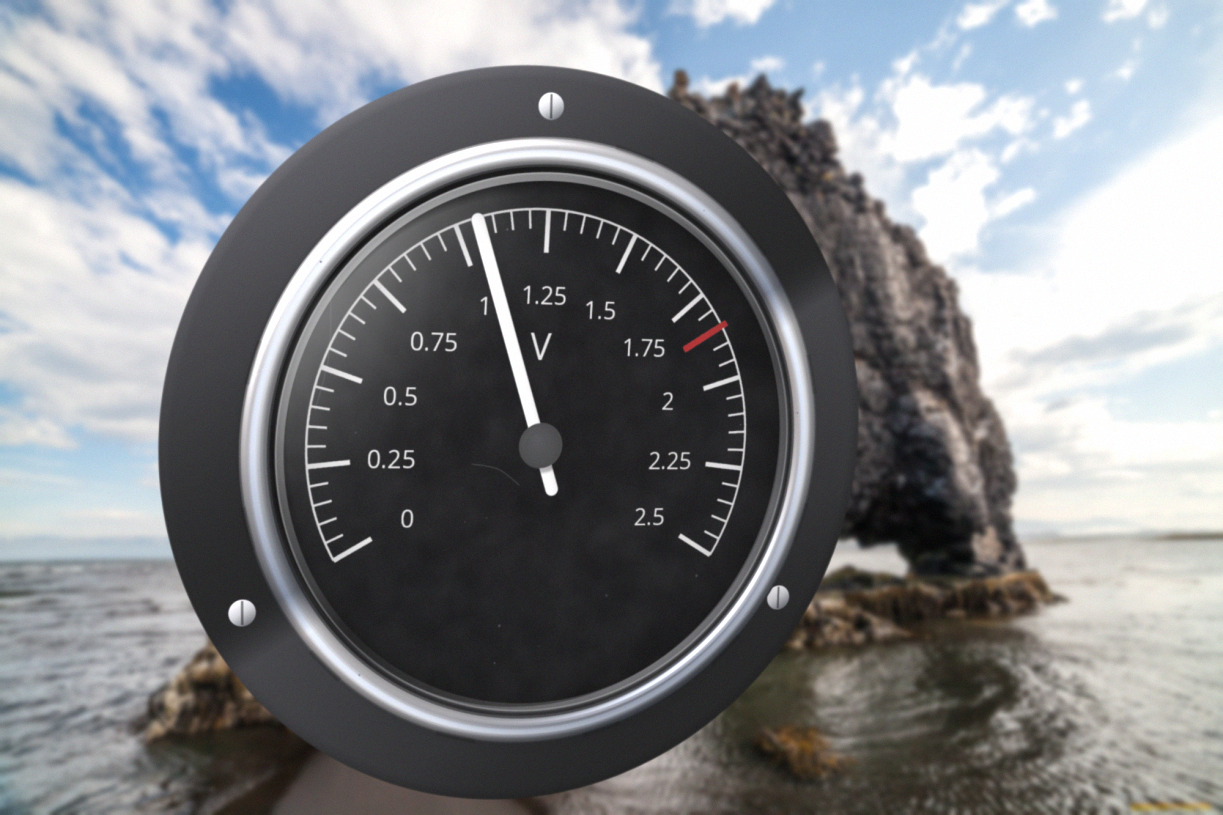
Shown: 1.05 V
